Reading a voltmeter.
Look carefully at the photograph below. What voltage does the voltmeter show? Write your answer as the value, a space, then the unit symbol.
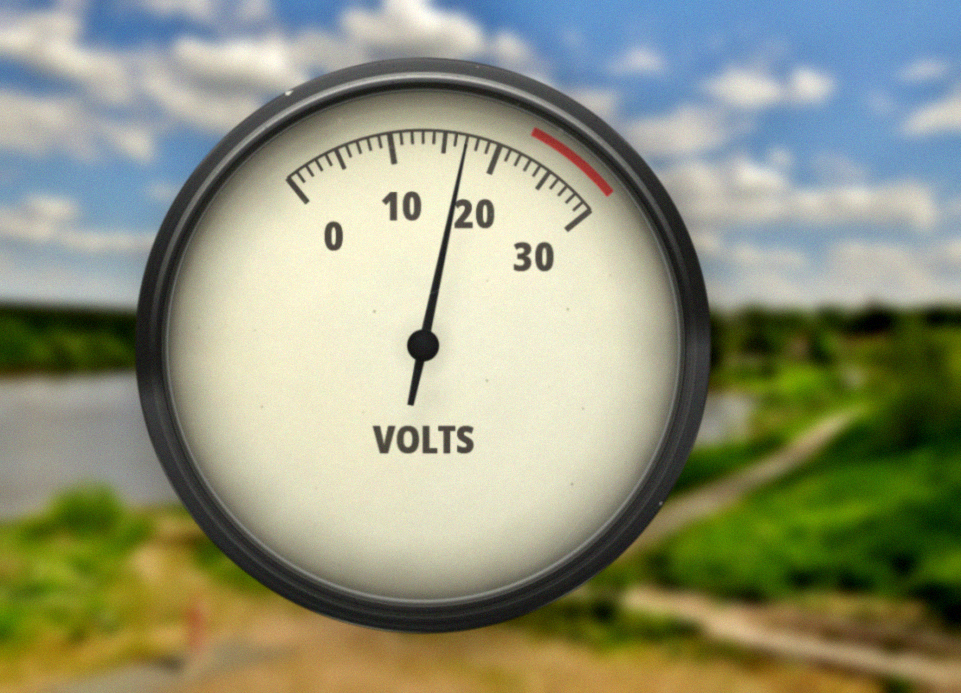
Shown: 17 V
